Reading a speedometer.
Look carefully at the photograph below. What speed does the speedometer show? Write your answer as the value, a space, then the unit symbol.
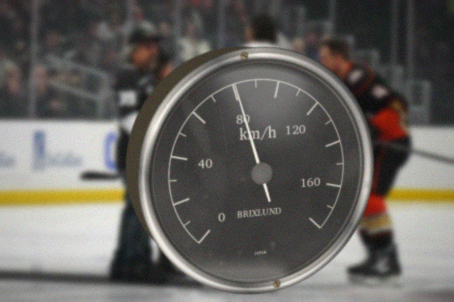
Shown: 80 km/h
